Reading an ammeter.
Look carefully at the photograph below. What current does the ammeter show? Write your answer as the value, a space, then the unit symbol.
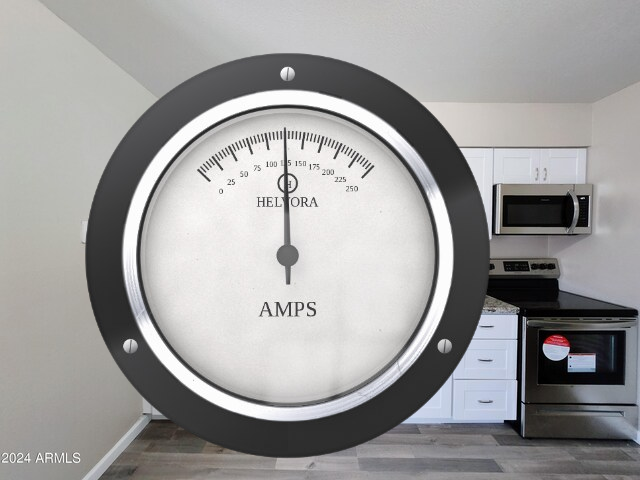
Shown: 125 A
